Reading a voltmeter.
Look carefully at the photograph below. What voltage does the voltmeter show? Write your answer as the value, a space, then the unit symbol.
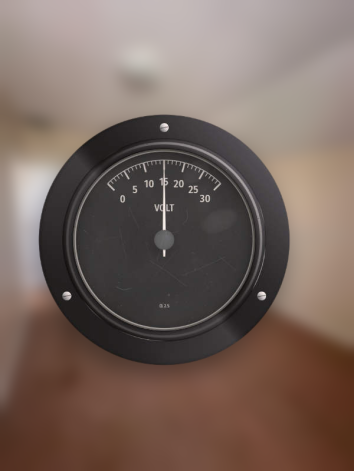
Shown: 15 V
